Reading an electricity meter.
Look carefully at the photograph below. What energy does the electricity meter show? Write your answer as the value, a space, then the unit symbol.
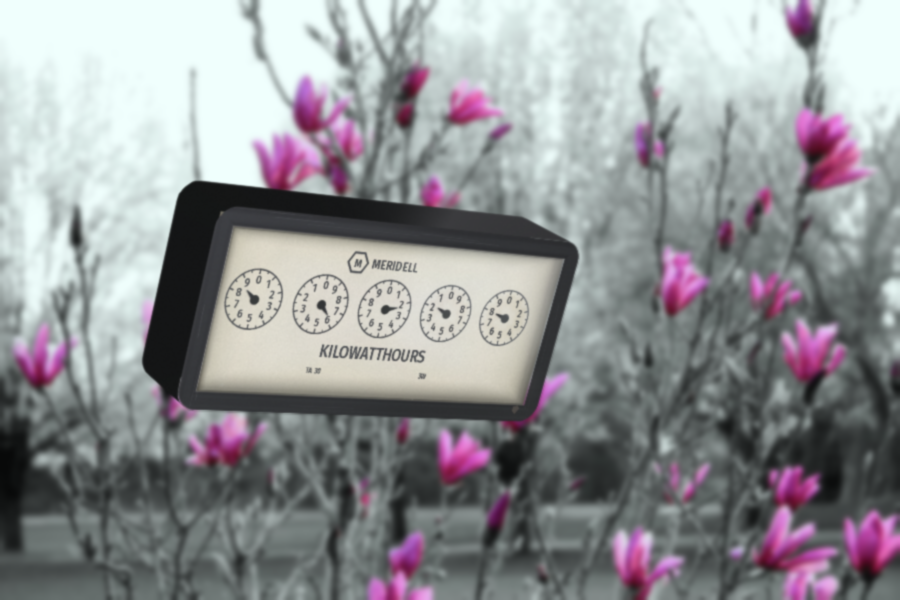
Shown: 86218 kWh
